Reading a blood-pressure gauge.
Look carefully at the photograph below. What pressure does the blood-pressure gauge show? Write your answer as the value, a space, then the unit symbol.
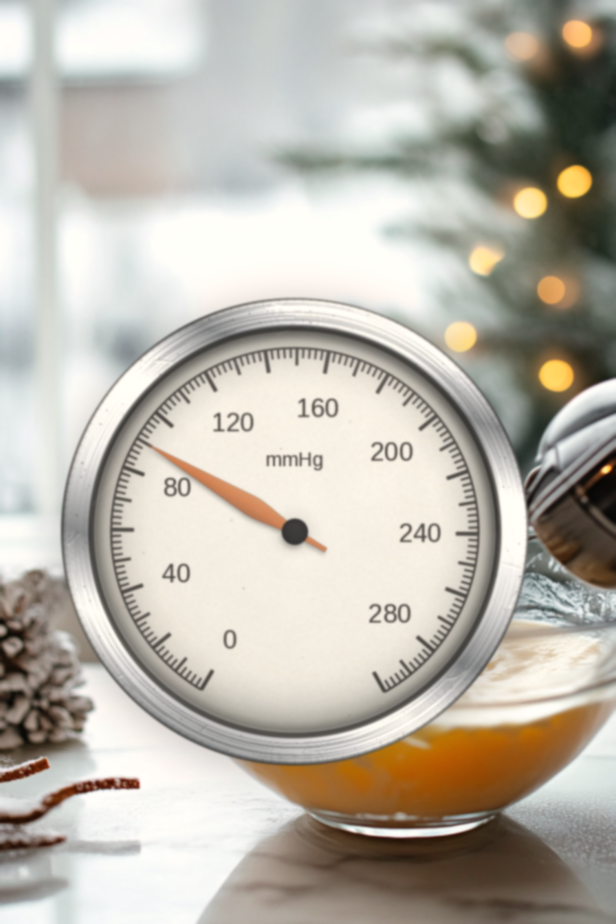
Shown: 90 mmHg
